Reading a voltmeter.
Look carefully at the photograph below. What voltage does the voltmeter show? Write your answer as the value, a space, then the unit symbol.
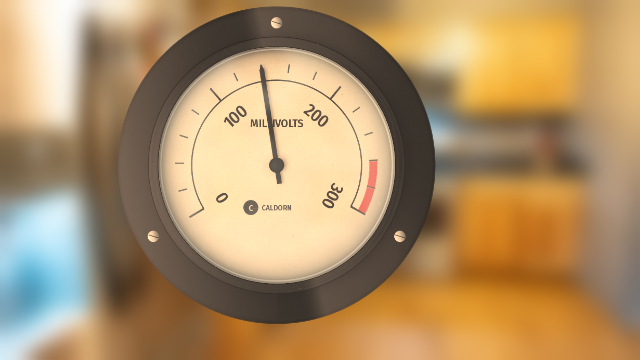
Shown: 140 mV
